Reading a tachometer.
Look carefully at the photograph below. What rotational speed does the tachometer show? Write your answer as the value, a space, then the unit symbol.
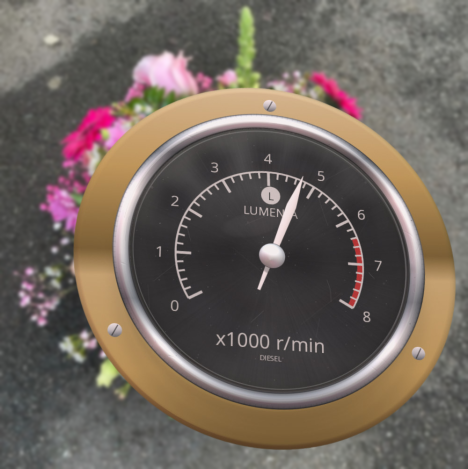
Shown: 4700 rpm
